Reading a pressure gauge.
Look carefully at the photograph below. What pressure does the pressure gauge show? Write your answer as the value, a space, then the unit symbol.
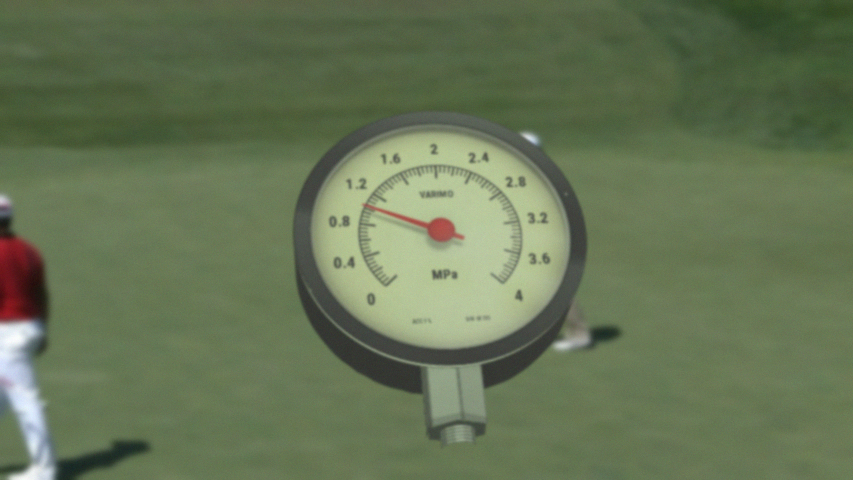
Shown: 1 MPa
